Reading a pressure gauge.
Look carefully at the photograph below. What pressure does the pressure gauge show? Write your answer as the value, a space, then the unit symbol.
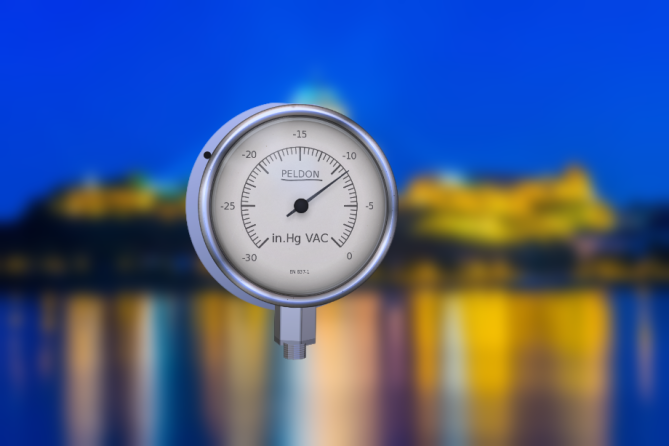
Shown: -9 inHg
